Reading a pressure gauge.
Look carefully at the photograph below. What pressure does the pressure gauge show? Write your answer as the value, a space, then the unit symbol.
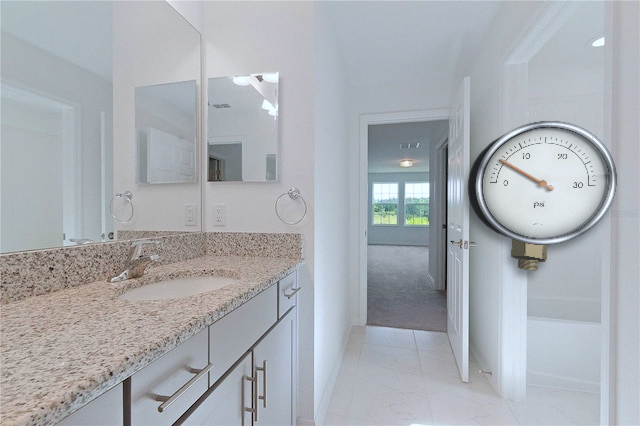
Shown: 5 psi
